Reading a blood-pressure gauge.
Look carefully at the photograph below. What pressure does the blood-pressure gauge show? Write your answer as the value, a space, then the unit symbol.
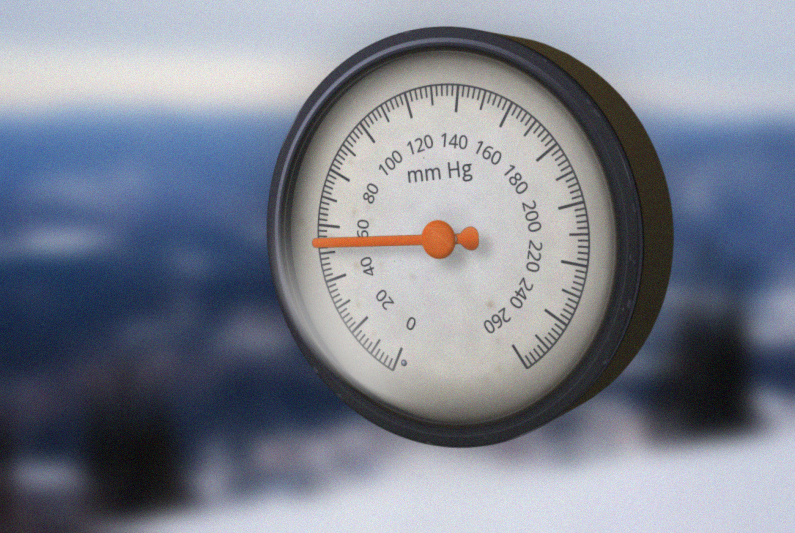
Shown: 54 mmHg
